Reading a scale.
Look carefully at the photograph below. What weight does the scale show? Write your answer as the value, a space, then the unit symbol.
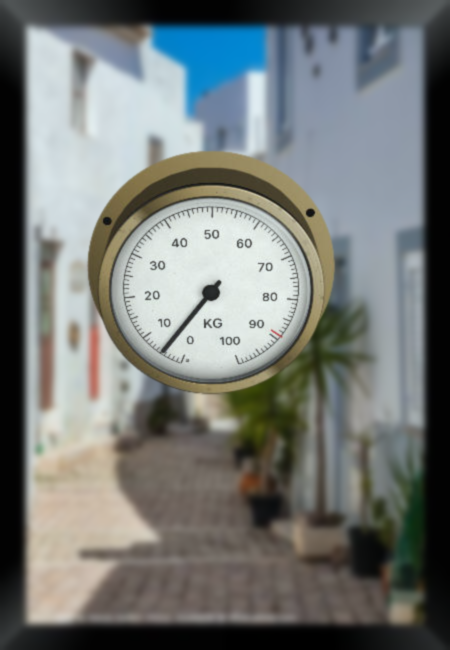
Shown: 5 kg
